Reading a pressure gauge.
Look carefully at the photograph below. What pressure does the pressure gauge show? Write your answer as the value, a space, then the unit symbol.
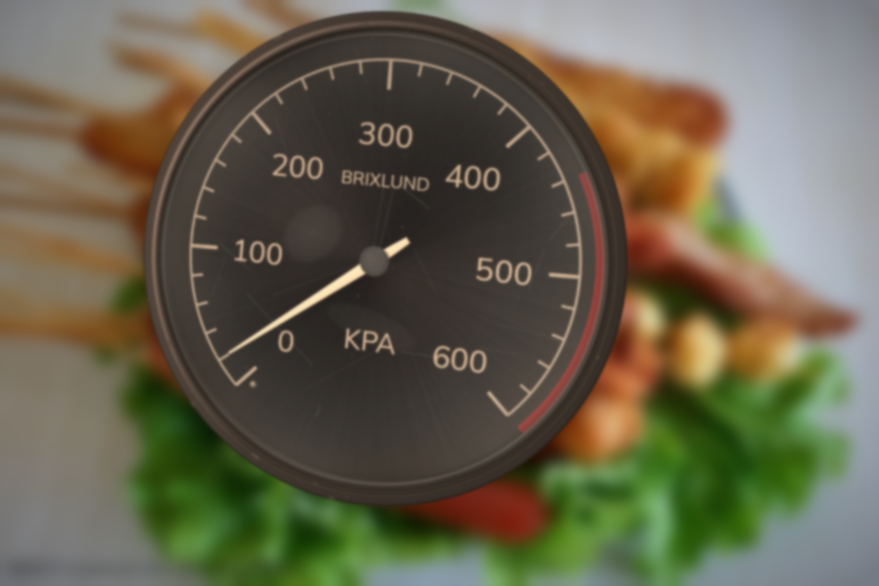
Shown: 20 kPa
